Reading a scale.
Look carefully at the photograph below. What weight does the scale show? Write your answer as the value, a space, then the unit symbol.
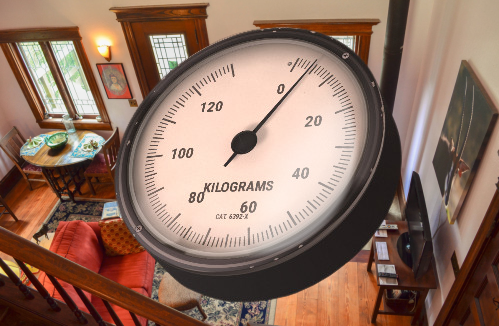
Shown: 5 kg
